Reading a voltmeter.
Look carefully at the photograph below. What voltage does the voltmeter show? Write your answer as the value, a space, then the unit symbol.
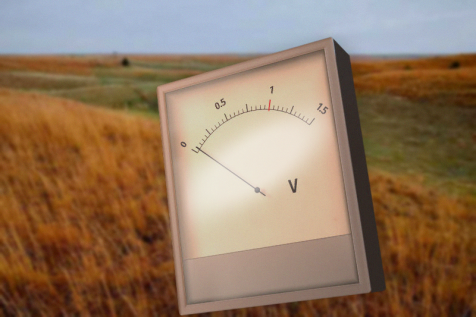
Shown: 0.05 V
